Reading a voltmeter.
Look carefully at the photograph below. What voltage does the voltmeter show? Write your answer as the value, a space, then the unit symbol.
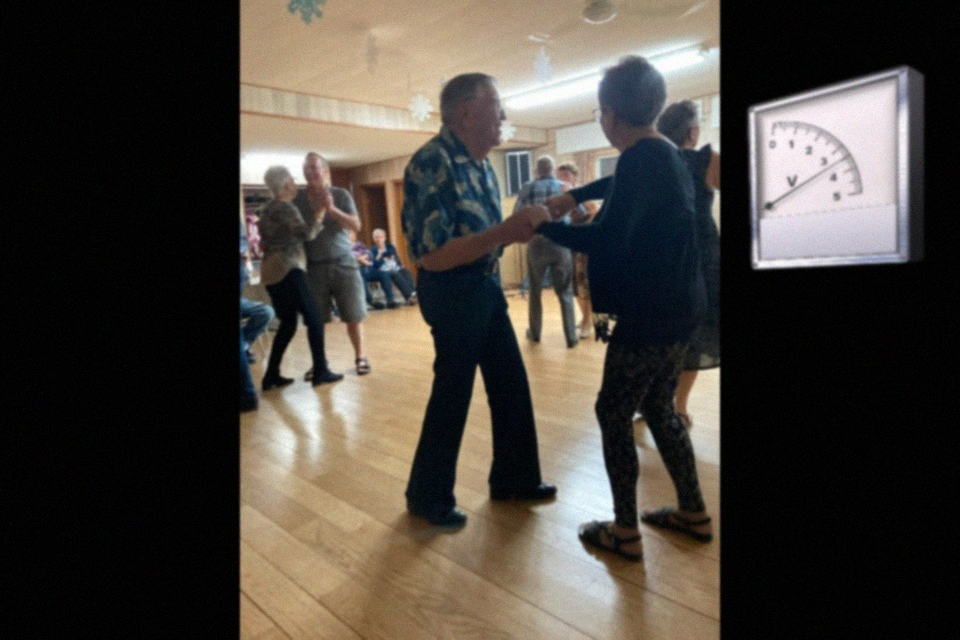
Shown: 3.5 V
